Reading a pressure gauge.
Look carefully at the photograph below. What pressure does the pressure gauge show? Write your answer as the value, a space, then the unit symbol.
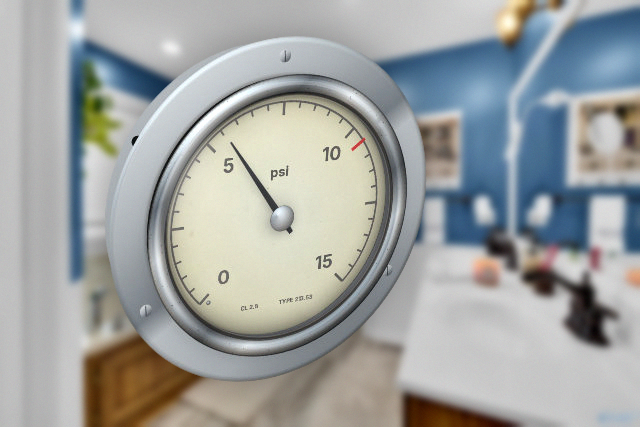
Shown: 5.5 psi
